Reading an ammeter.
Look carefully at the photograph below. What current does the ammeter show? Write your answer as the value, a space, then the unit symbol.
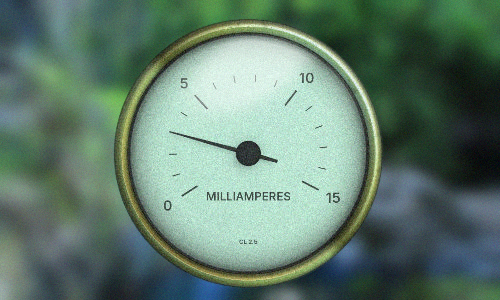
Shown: 3 mA
